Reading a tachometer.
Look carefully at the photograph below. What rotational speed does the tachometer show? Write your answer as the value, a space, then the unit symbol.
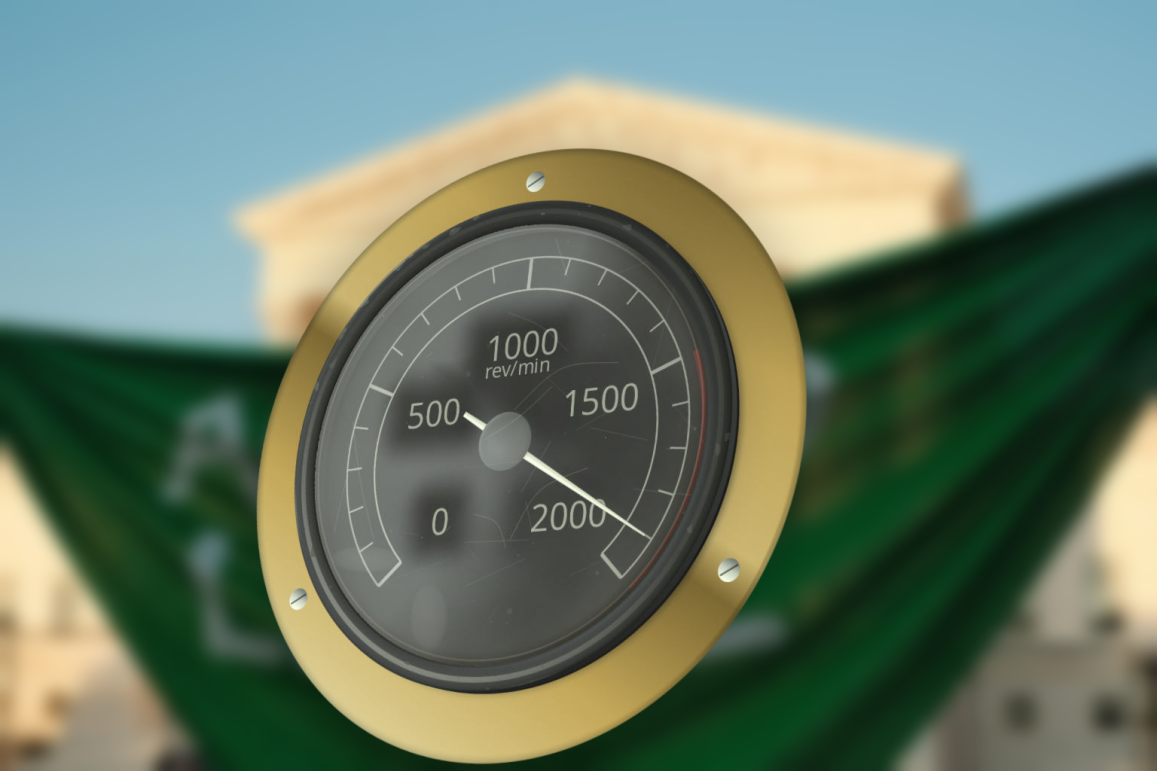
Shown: 1900 rpm
